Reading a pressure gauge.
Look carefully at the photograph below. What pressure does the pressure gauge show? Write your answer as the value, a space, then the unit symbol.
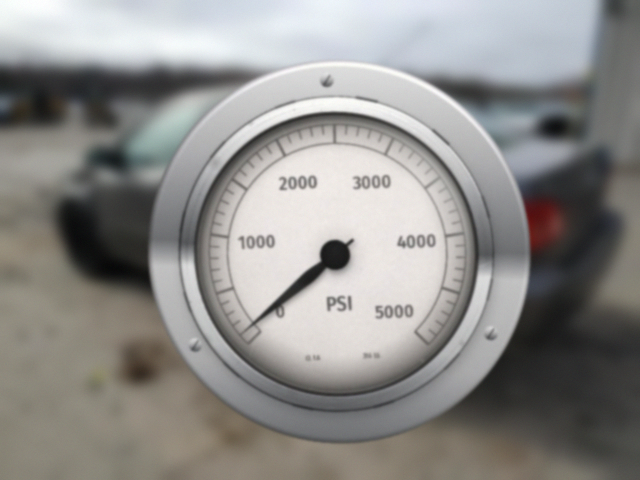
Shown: 100 psi
